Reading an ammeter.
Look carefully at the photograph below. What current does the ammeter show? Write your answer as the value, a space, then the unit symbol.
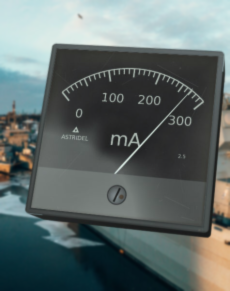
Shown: 270 mA
